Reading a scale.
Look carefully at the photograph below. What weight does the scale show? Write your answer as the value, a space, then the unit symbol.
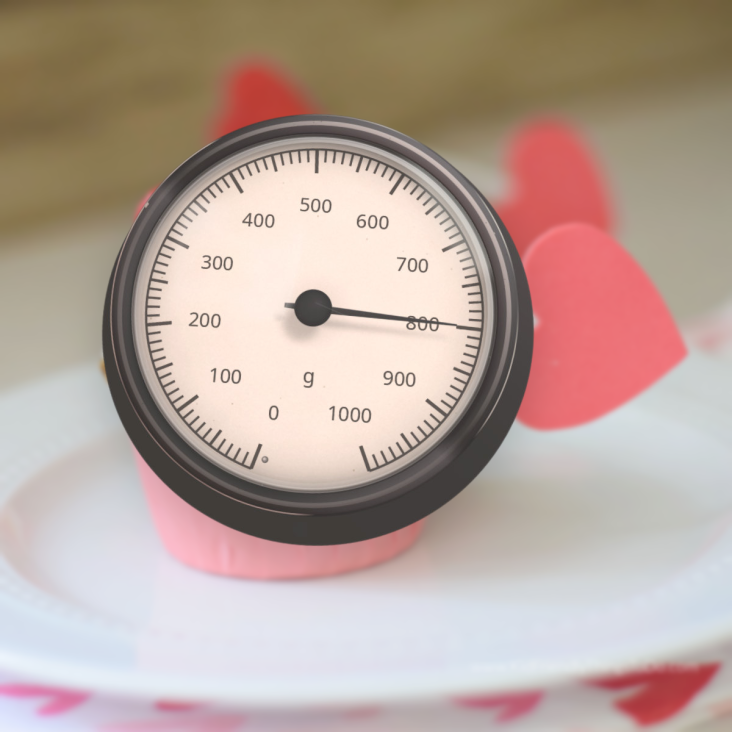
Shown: 800 g
